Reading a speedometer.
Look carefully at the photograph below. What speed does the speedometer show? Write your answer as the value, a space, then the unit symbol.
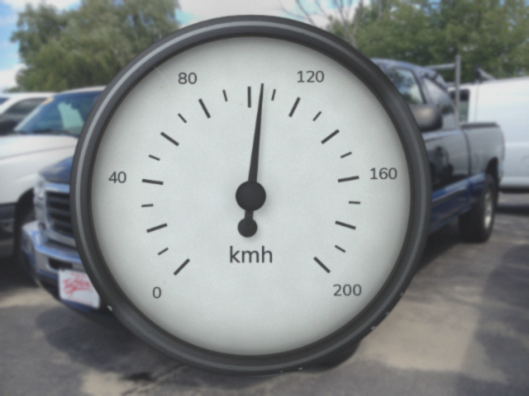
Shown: 105 km/h
